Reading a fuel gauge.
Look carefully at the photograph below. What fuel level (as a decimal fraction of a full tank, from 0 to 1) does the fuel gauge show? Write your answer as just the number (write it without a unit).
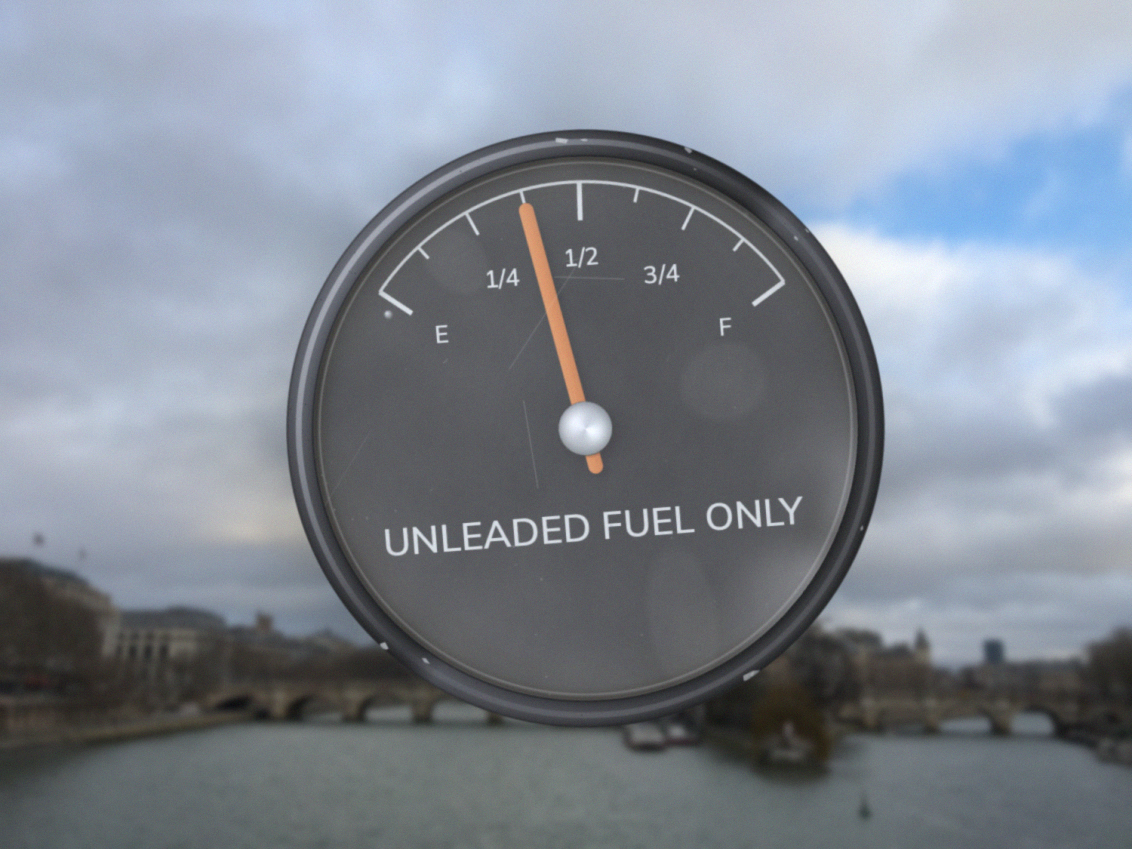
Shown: 0.375
